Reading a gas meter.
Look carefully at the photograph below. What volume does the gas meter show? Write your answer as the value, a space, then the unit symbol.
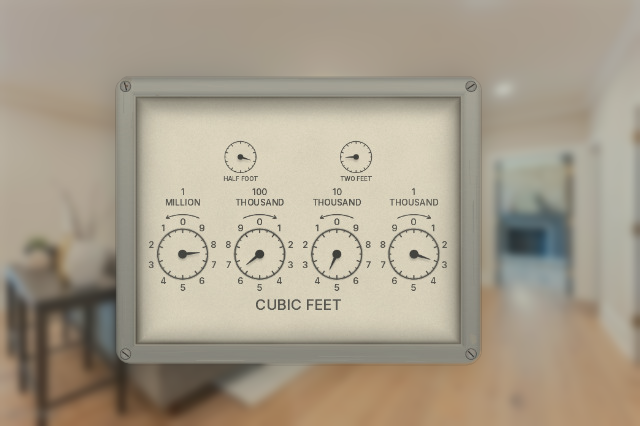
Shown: 764300 ft³
